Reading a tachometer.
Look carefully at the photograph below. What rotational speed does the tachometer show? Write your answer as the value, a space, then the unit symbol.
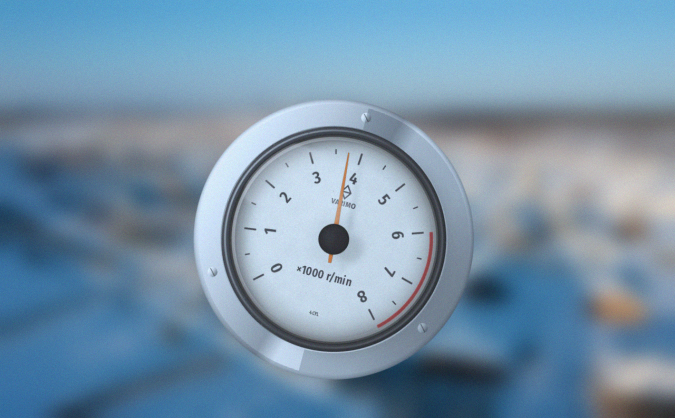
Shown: 3750 rpm
